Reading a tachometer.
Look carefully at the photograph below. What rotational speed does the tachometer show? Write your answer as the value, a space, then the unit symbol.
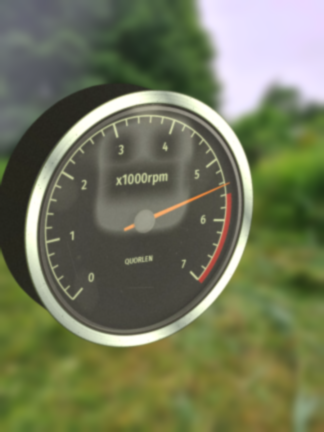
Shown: 5400 rpm
